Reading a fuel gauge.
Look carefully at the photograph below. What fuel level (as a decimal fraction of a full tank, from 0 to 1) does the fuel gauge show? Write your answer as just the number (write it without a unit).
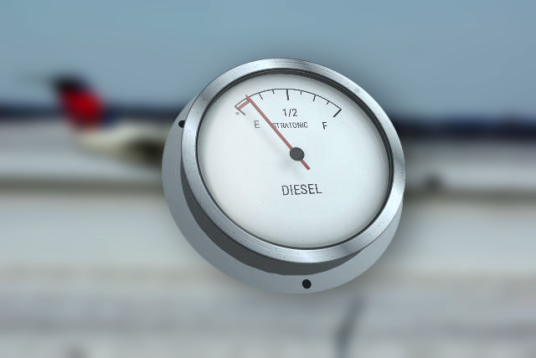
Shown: 0.125
